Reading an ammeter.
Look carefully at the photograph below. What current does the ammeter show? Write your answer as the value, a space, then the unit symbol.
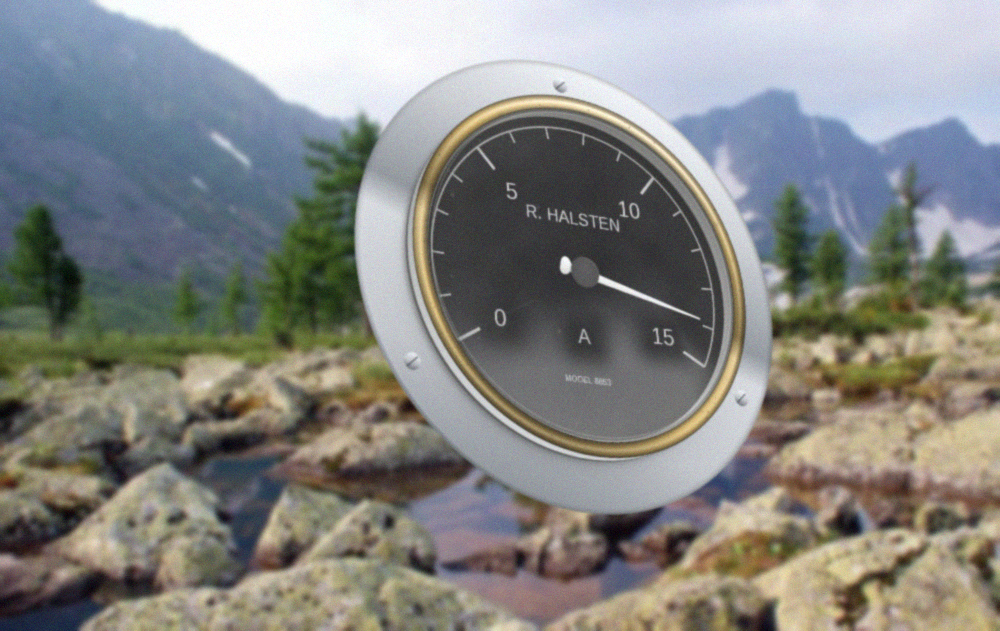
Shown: 14 A
